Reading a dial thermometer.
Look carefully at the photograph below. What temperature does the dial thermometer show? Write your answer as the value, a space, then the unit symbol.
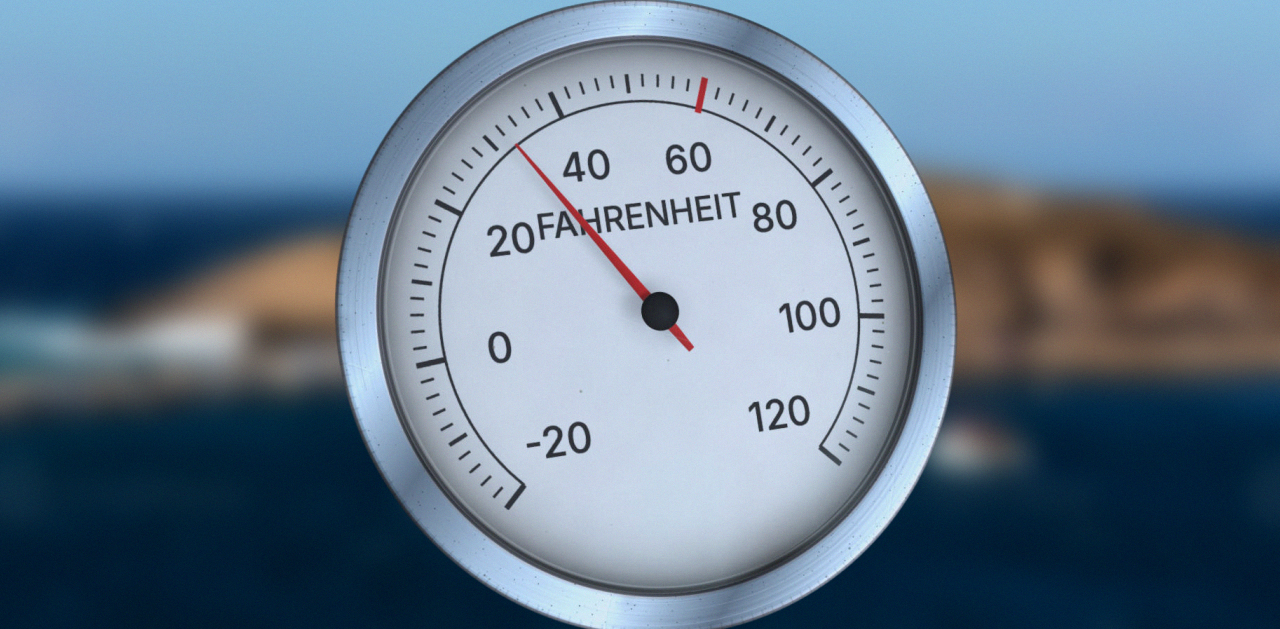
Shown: 32 °F
